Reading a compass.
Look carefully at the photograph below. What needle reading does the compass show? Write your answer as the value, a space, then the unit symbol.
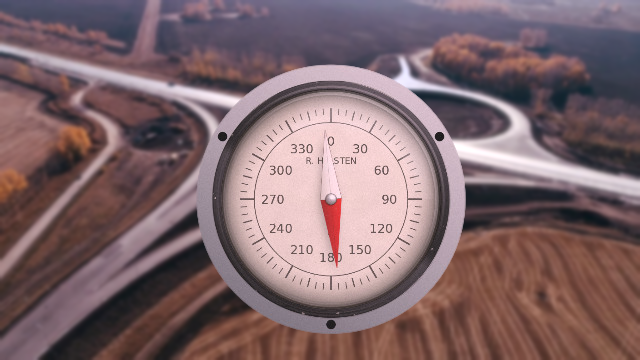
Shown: 175 °
